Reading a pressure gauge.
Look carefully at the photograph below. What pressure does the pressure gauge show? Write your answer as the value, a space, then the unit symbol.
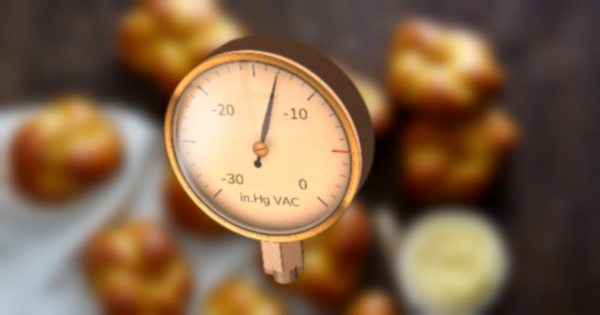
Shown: -13 inHg
